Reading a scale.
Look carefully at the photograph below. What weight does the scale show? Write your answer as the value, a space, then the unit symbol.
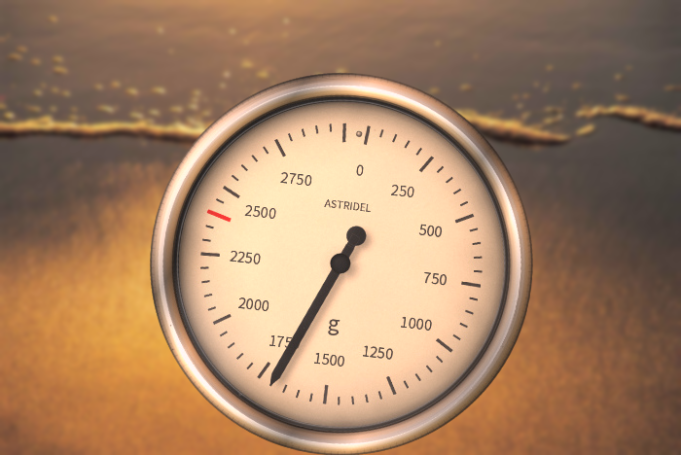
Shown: 1700 g
